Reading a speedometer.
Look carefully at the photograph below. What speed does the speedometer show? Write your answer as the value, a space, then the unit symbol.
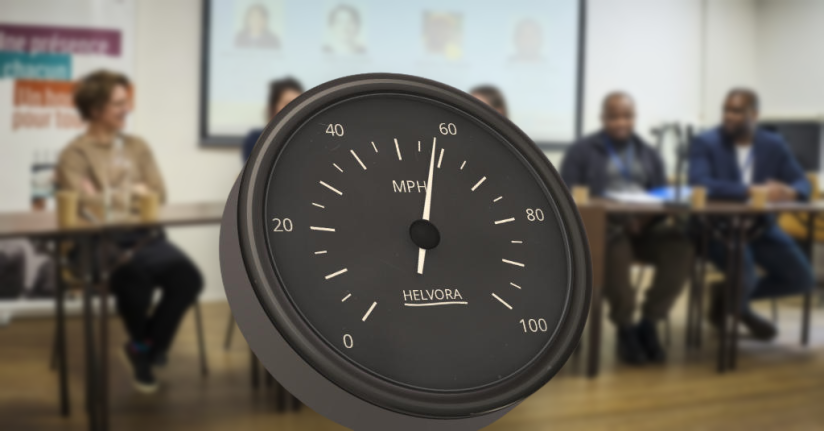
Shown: 57.5 mph
